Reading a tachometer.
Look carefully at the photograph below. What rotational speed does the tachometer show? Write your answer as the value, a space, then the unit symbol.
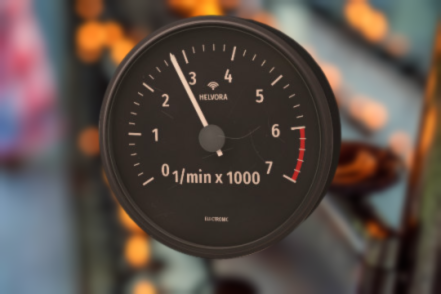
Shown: 2800 rpm
